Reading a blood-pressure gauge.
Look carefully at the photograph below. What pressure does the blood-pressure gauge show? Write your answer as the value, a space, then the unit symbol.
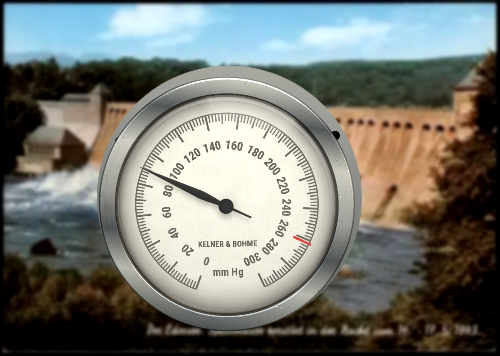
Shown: 90 mmHg
